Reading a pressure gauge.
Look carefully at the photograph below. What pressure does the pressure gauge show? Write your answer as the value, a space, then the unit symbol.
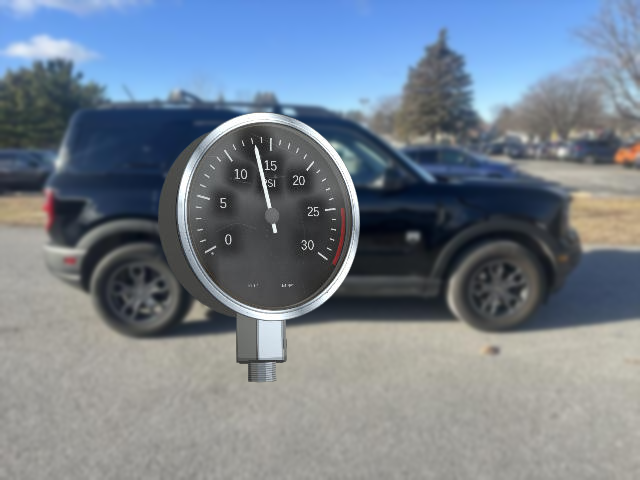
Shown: 13 psi
